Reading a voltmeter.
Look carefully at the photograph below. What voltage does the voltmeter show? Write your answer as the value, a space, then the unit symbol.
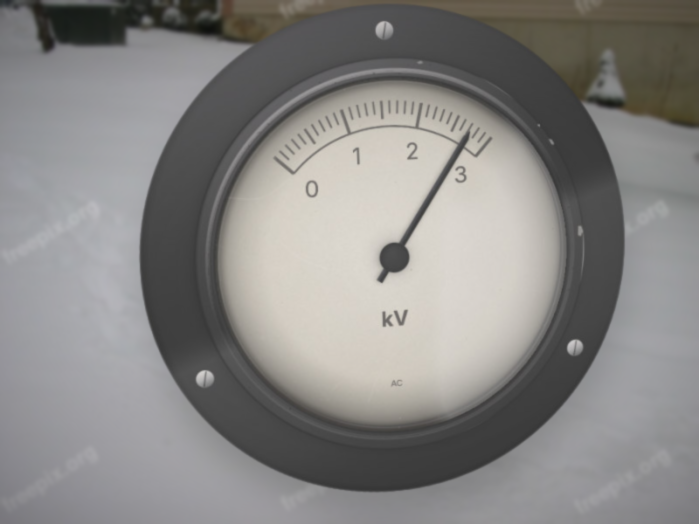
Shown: 2.7 kV
